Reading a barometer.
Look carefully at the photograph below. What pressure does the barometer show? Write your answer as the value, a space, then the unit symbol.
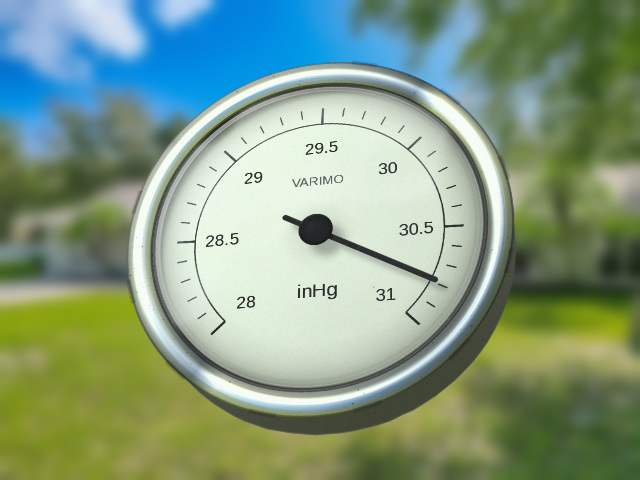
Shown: 30.8 inHg
